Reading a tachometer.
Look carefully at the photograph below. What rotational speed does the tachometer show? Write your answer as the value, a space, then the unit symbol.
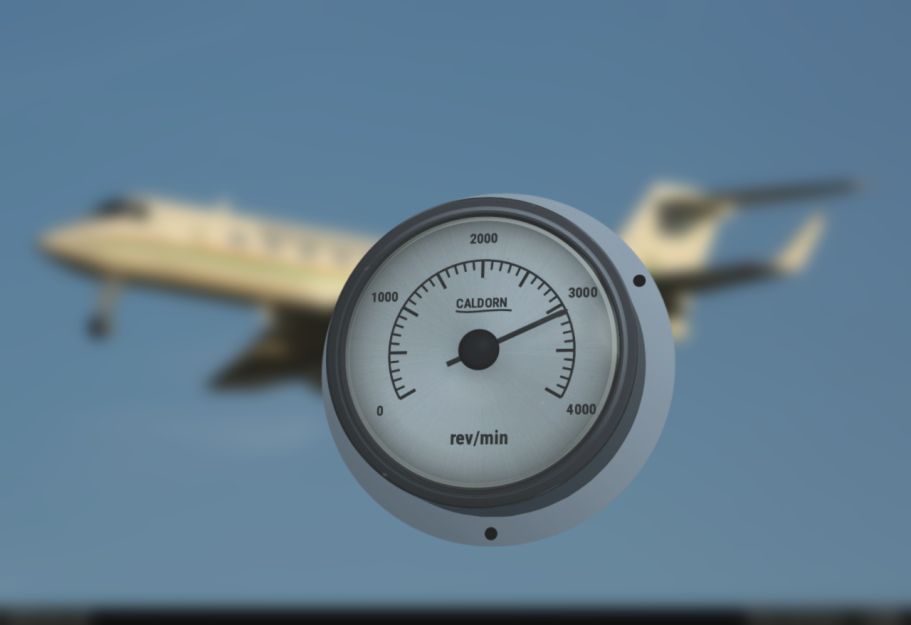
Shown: 3100 rpm
